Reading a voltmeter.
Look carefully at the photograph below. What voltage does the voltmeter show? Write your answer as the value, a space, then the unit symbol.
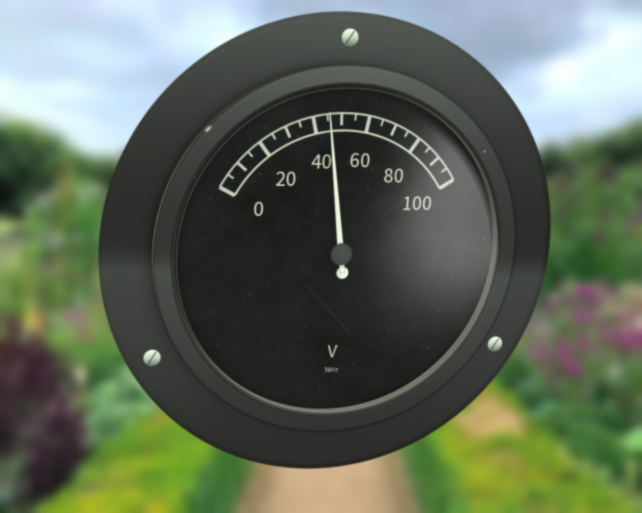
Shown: 45 V
